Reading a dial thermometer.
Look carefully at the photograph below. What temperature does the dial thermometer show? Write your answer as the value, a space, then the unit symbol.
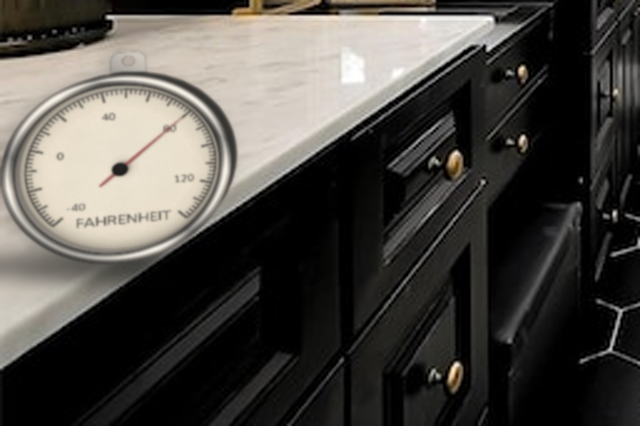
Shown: 80 °F
